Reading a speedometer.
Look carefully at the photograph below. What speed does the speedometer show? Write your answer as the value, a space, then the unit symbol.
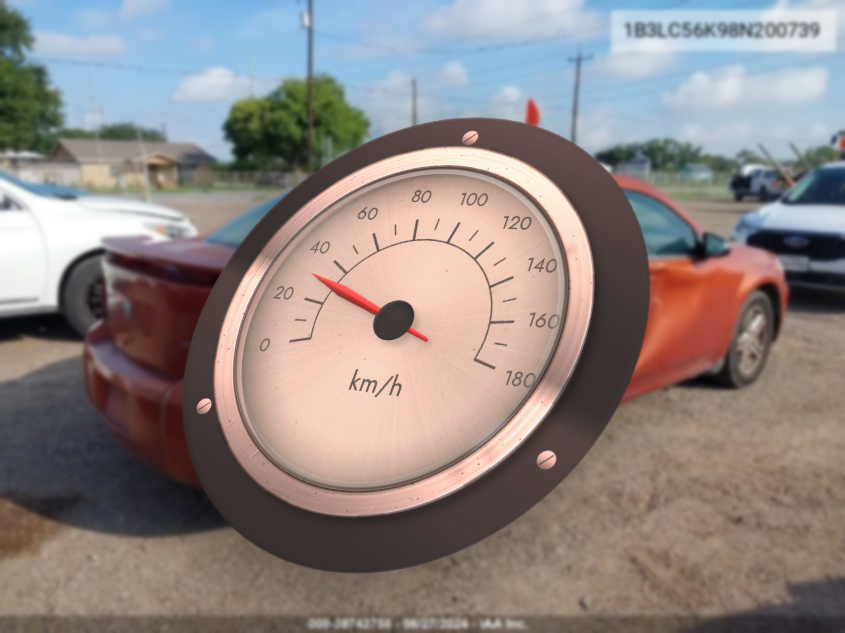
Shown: 30 km/h
